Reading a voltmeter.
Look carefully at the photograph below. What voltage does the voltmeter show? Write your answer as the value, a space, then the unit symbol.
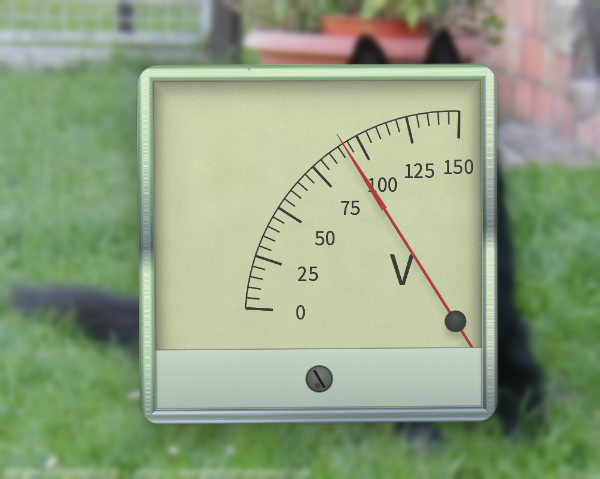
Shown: 92.5 V
